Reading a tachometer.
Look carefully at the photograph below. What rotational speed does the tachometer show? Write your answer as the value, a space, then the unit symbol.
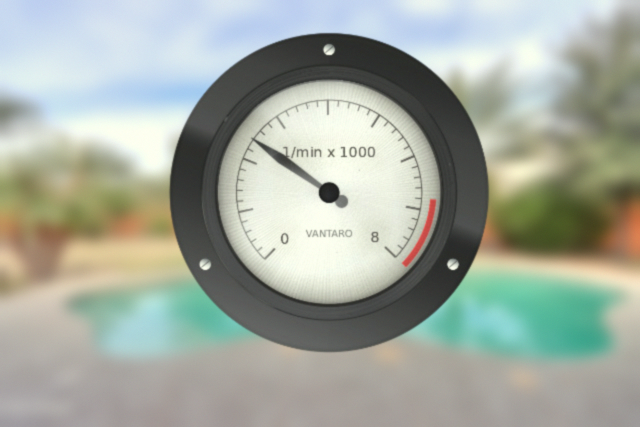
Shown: 2400 rpm
